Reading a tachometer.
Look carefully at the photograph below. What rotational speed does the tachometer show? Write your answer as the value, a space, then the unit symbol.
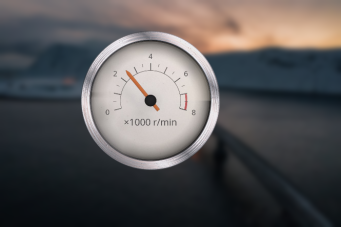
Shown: 2500 rpm
